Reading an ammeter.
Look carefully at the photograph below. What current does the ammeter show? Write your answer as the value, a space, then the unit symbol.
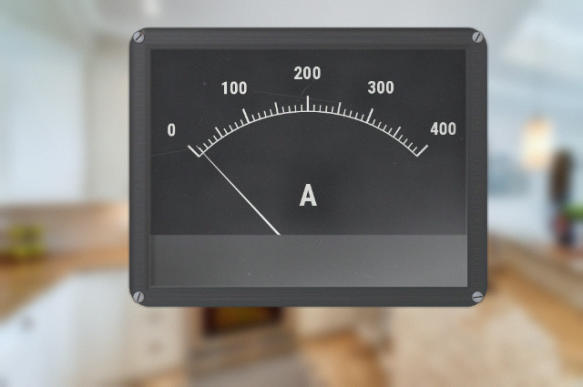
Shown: 10 A
